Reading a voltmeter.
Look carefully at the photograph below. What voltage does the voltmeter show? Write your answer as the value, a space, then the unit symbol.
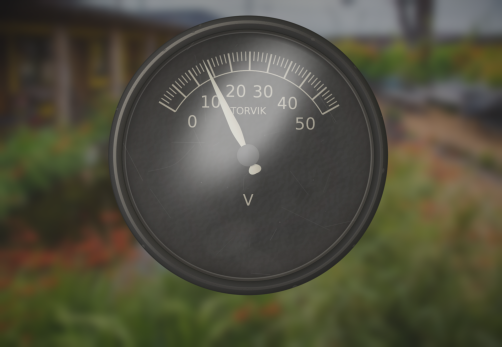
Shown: 14 V
